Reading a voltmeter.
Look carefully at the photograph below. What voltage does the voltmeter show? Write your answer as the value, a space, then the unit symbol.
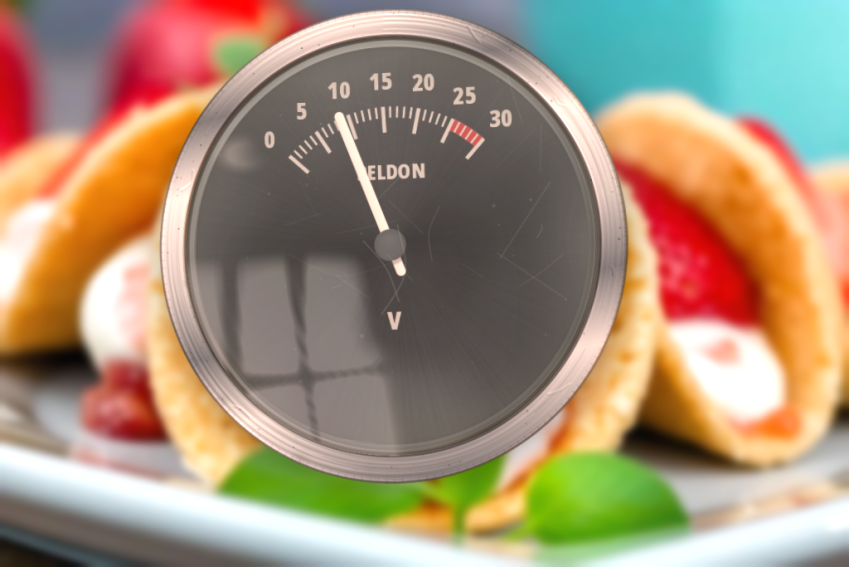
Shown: 9 V
